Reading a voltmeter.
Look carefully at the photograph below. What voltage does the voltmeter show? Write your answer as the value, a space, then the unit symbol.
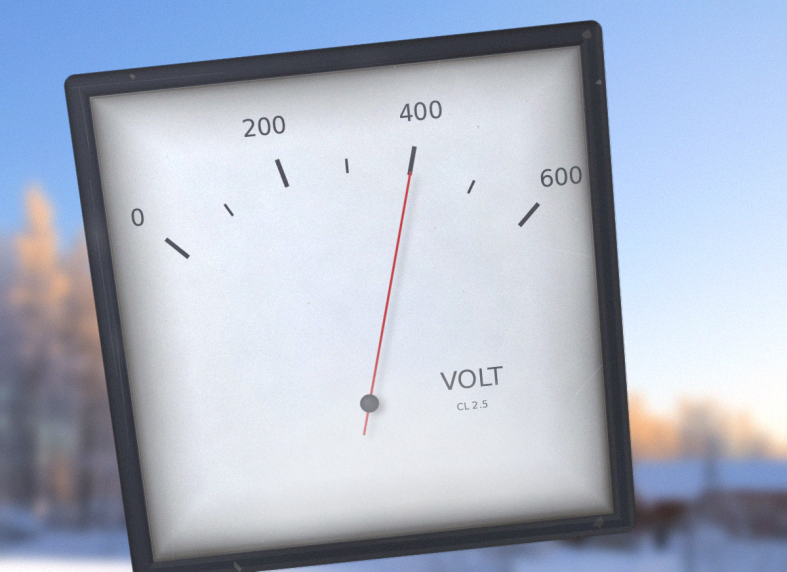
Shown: 400 V
